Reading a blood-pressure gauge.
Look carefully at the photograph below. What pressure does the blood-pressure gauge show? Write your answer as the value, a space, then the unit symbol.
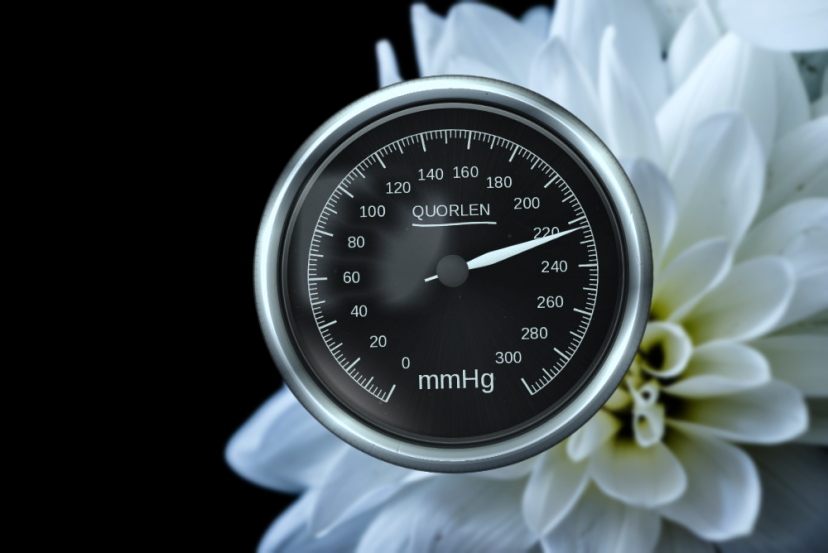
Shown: 224 mmHg
